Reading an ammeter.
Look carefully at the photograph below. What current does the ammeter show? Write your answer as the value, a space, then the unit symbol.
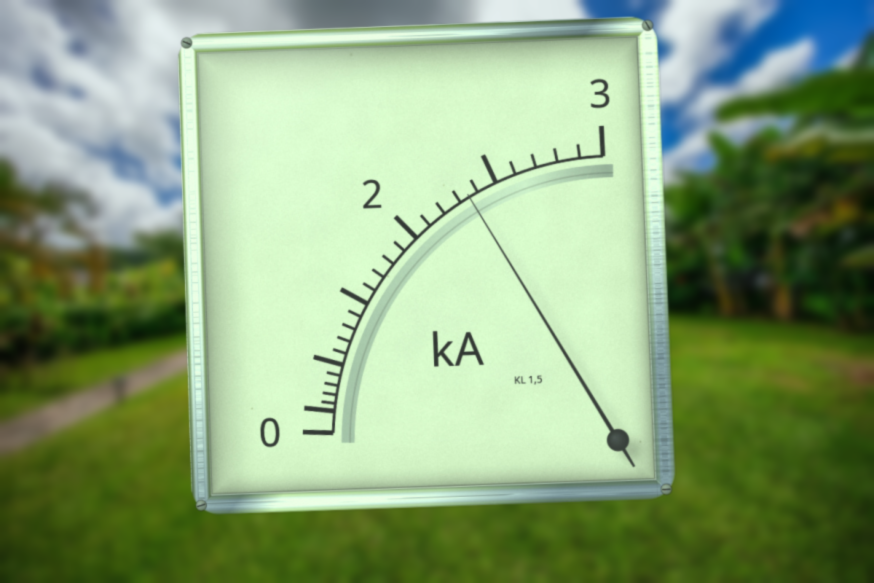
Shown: 2.35 kA
